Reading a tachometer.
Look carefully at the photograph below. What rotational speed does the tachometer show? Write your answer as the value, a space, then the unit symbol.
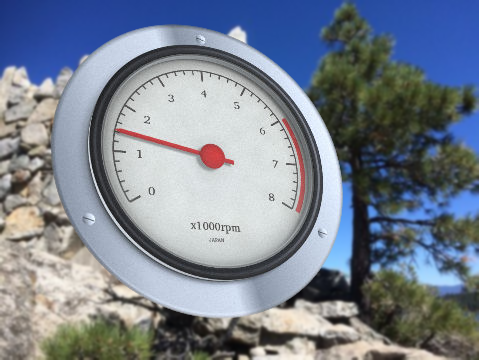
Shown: 1400 rpm
